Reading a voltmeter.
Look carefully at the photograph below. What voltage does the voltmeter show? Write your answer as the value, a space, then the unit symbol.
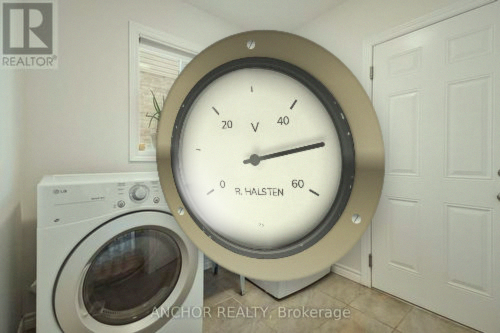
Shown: 50 V
